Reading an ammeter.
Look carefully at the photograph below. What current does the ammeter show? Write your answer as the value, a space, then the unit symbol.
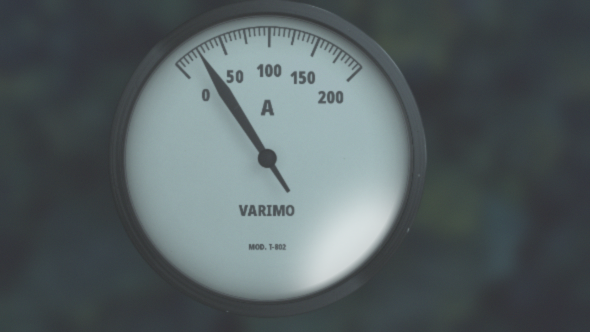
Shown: 25 A
